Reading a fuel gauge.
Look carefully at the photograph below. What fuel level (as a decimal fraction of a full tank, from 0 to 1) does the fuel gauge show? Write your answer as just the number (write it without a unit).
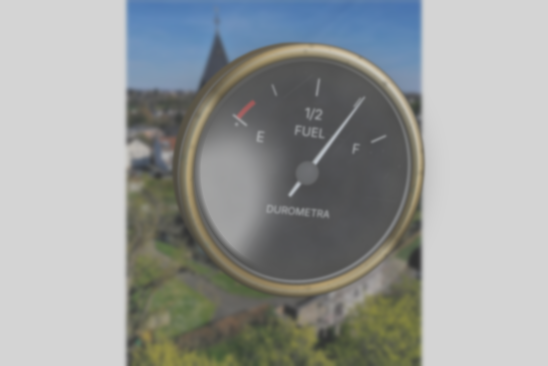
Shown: 0.75
